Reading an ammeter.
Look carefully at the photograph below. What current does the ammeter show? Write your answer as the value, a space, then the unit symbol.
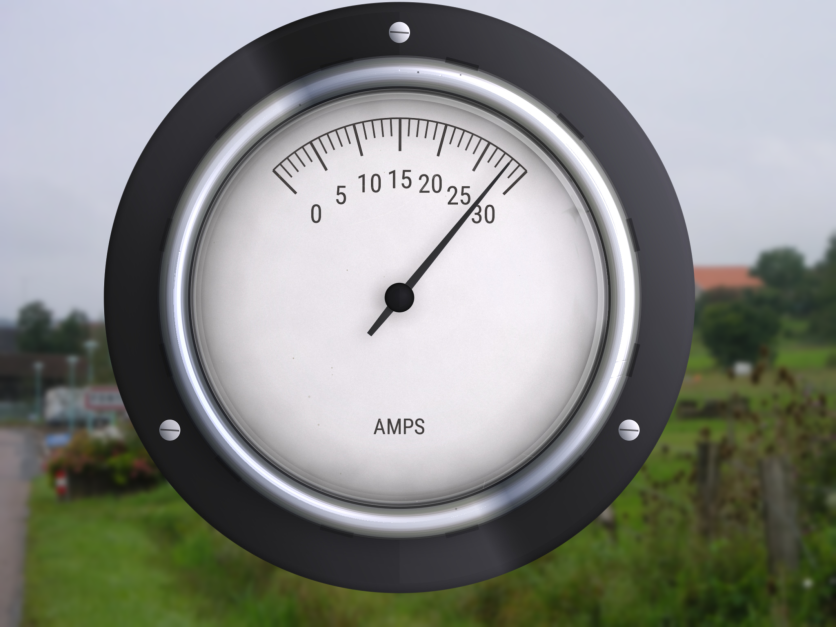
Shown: 28 A
